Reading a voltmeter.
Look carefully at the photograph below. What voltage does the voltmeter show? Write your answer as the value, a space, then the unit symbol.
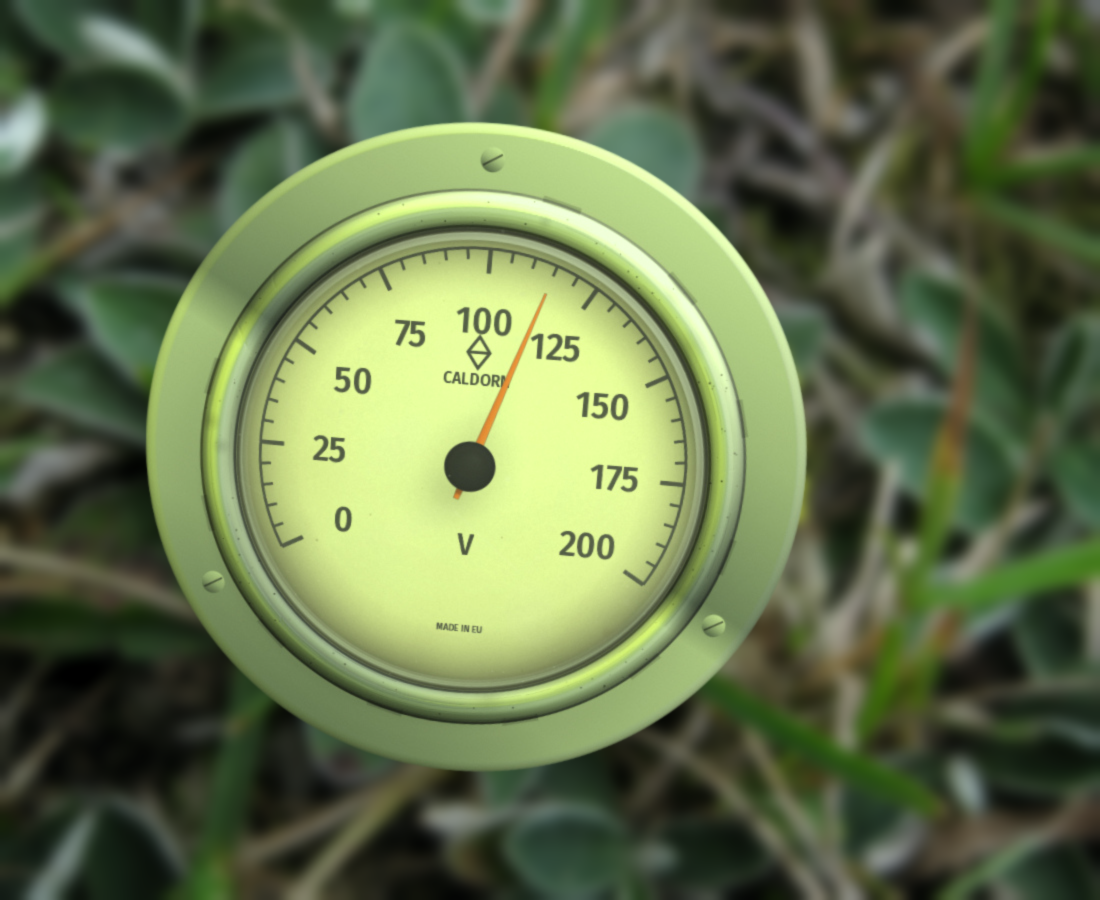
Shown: 115 V
